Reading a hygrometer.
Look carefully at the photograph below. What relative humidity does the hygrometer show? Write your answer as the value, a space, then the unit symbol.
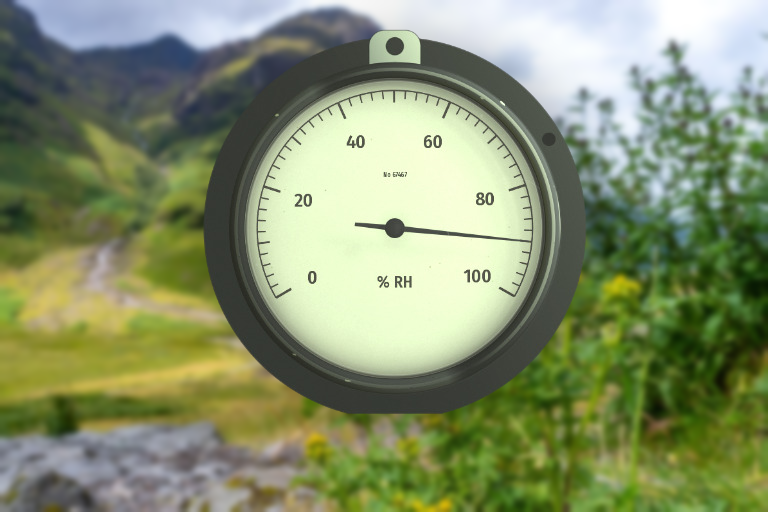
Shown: 90 %
